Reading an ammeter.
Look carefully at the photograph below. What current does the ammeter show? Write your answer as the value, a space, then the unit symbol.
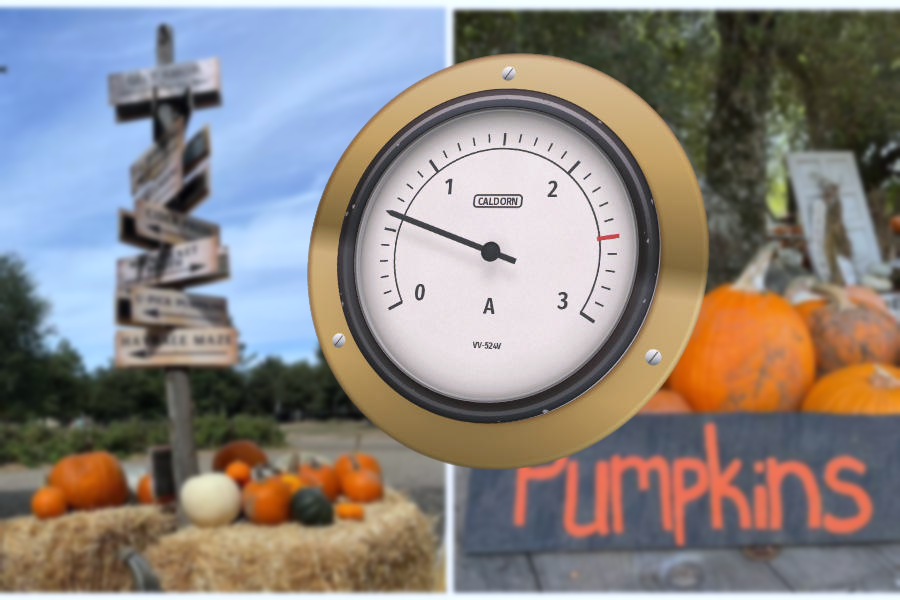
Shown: 0.6 A
